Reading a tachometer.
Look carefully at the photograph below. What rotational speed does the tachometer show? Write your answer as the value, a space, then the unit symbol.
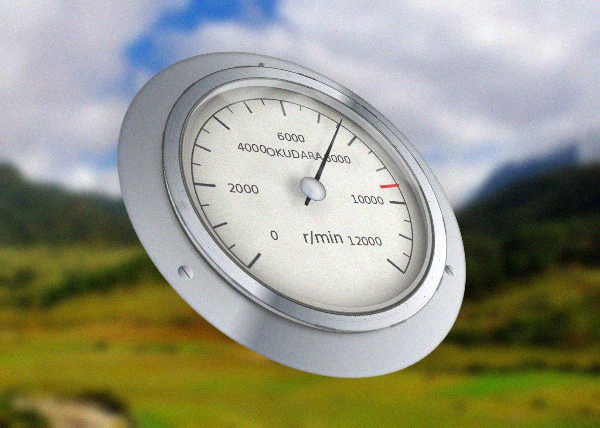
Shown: 7500 rpm
